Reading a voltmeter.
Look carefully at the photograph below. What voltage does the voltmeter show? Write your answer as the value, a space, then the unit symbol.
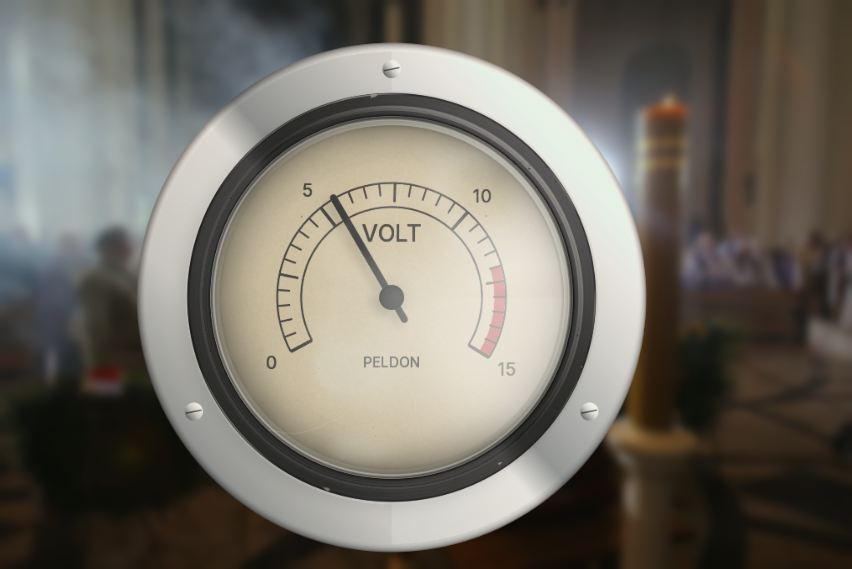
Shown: 5.5 V
